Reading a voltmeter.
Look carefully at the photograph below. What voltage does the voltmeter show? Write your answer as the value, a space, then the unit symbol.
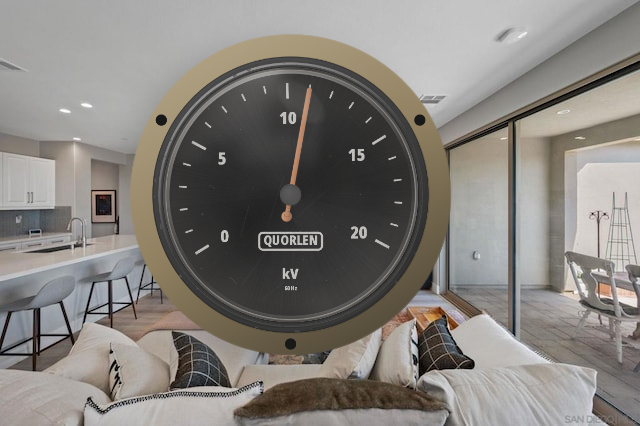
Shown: 11 kV
